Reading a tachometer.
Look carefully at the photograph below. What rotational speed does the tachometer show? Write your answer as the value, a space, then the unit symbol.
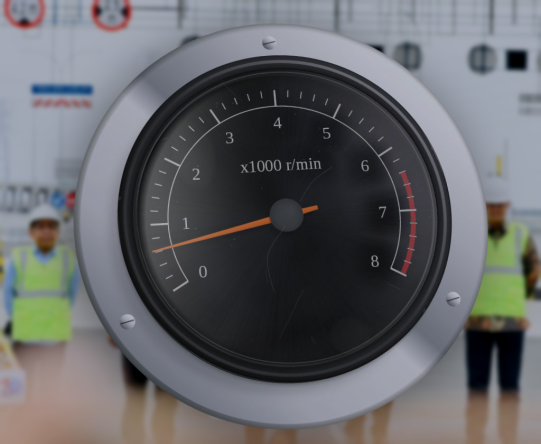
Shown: 600 rpm
